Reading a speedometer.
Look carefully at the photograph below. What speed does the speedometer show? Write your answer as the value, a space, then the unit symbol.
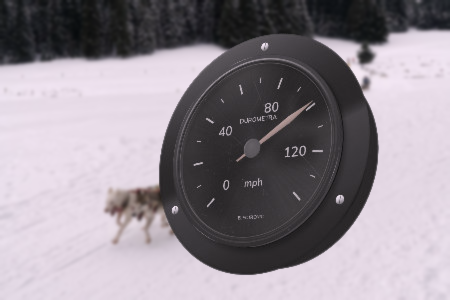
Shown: 100 mph
